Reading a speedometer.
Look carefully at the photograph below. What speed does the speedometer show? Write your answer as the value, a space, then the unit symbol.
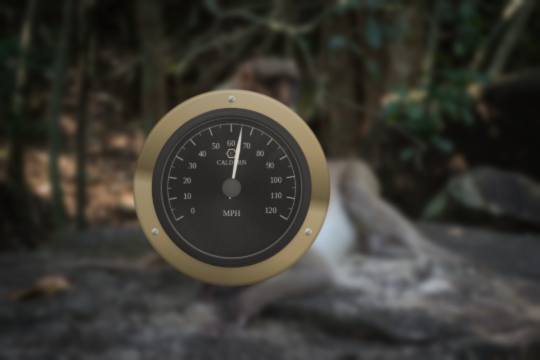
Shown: 65 mph
